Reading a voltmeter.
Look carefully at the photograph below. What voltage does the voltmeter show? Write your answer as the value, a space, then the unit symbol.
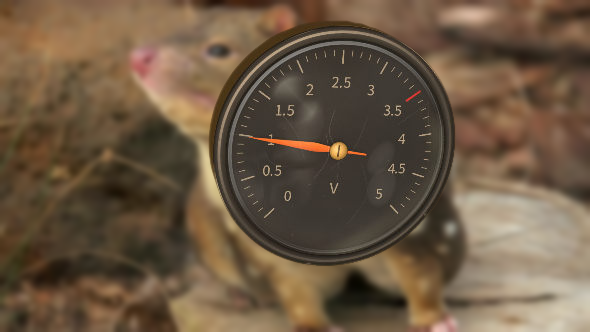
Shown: 1 V
